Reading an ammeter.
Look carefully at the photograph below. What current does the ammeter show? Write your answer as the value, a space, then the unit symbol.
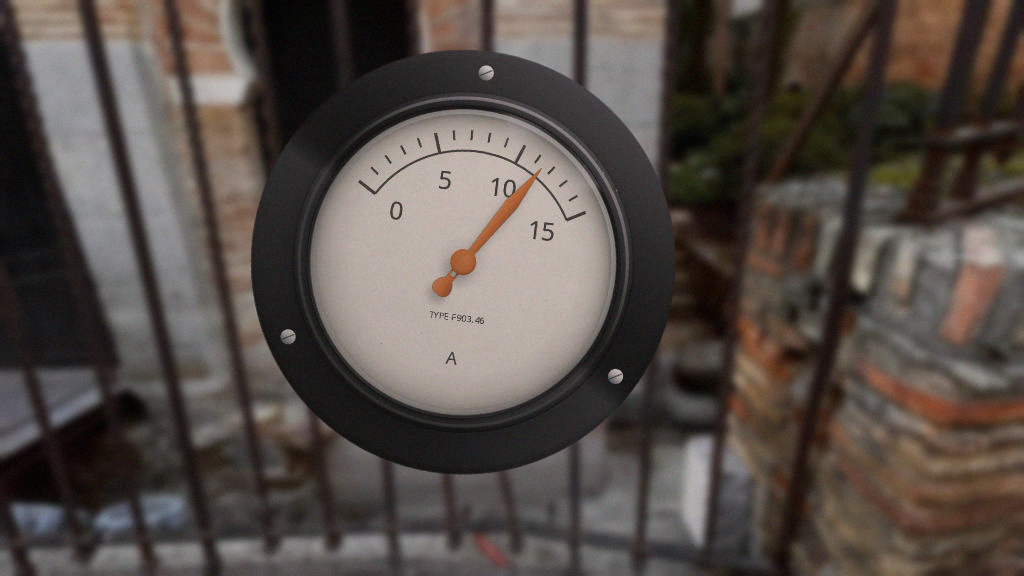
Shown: 11.5 A
